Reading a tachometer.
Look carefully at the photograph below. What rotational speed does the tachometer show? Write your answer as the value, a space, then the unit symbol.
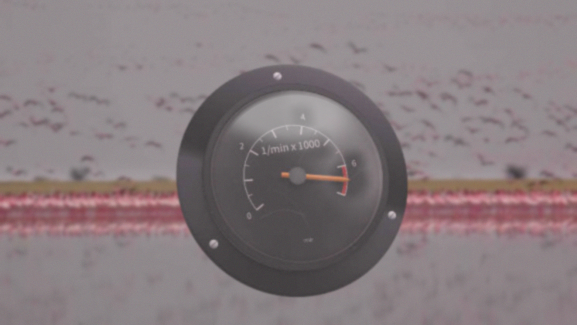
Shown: 6500 rpm
